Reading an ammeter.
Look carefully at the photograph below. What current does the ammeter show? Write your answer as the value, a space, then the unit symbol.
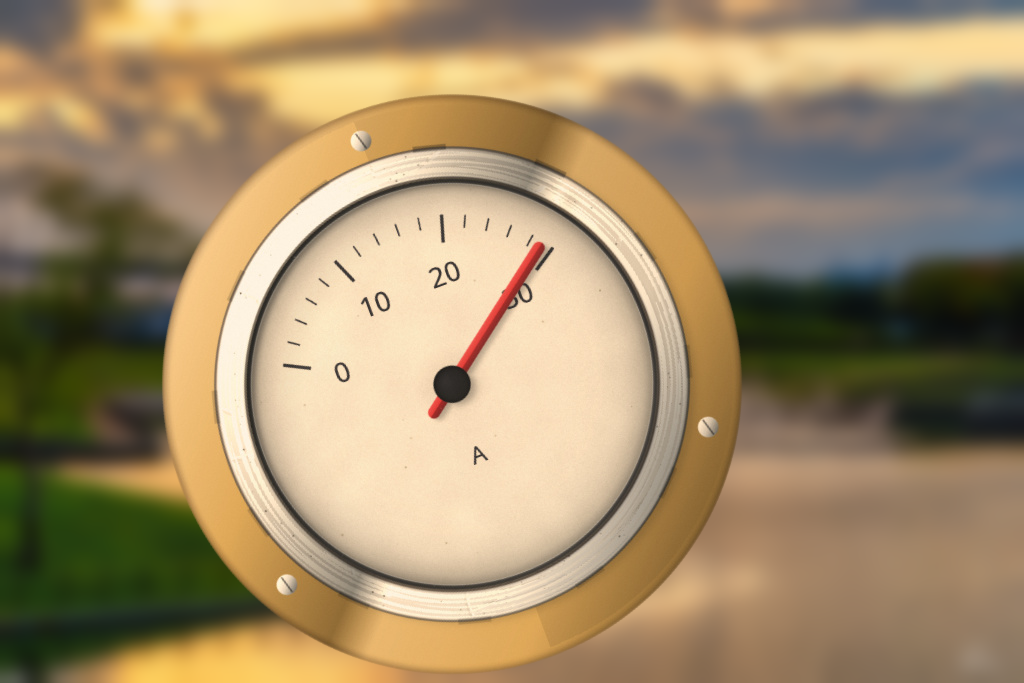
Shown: 29 A
